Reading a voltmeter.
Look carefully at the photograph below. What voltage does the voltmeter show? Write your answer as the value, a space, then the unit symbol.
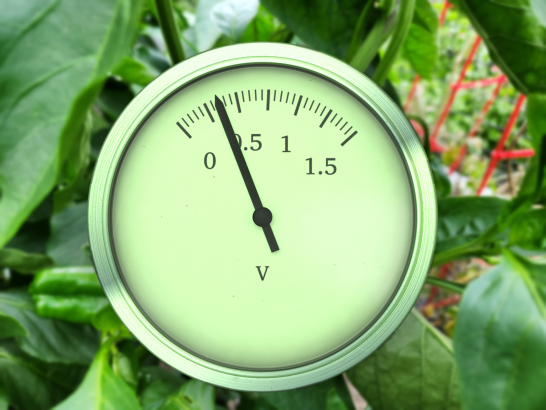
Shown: 0.35 V
